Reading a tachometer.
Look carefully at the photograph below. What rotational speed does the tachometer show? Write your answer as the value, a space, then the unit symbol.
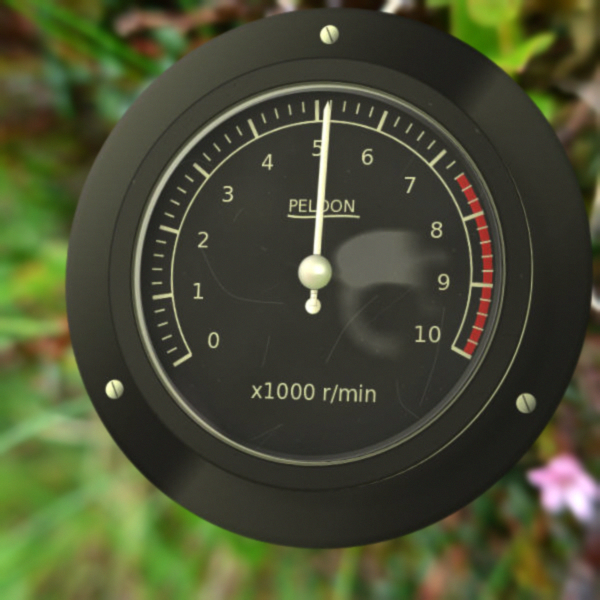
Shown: 5200 rpm
